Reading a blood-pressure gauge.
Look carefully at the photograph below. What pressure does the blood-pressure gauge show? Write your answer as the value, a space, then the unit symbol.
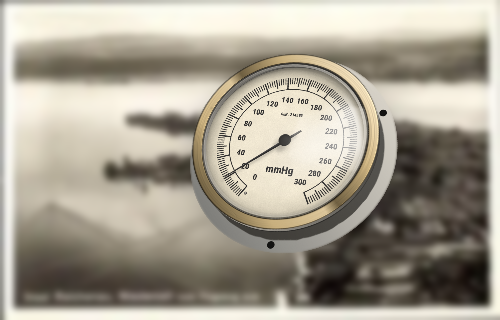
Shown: 20 mmHg
